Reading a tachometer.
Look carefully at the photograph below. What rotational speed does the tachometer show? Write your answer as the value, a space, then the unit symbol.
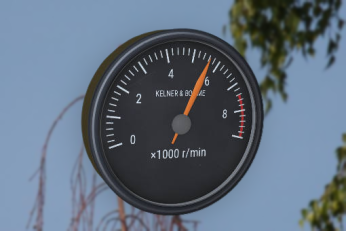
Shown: 5600 rpm
